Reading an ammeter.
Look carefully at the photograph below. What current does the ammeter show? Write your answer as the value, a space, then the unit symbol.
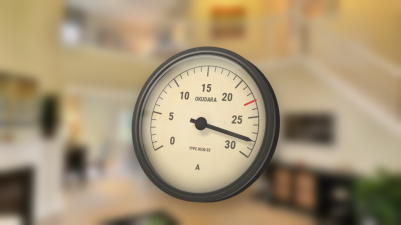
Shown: 28 A
